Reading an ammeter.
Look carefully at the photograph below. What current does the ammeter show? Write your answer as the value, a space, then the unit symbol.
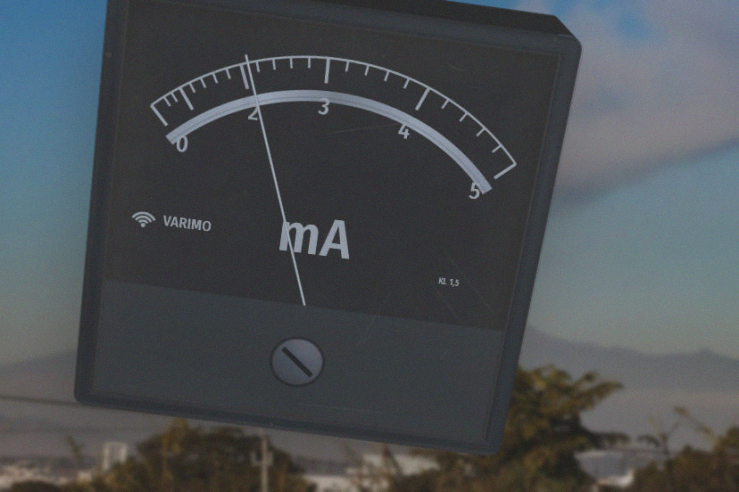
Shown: 2.1 mA
